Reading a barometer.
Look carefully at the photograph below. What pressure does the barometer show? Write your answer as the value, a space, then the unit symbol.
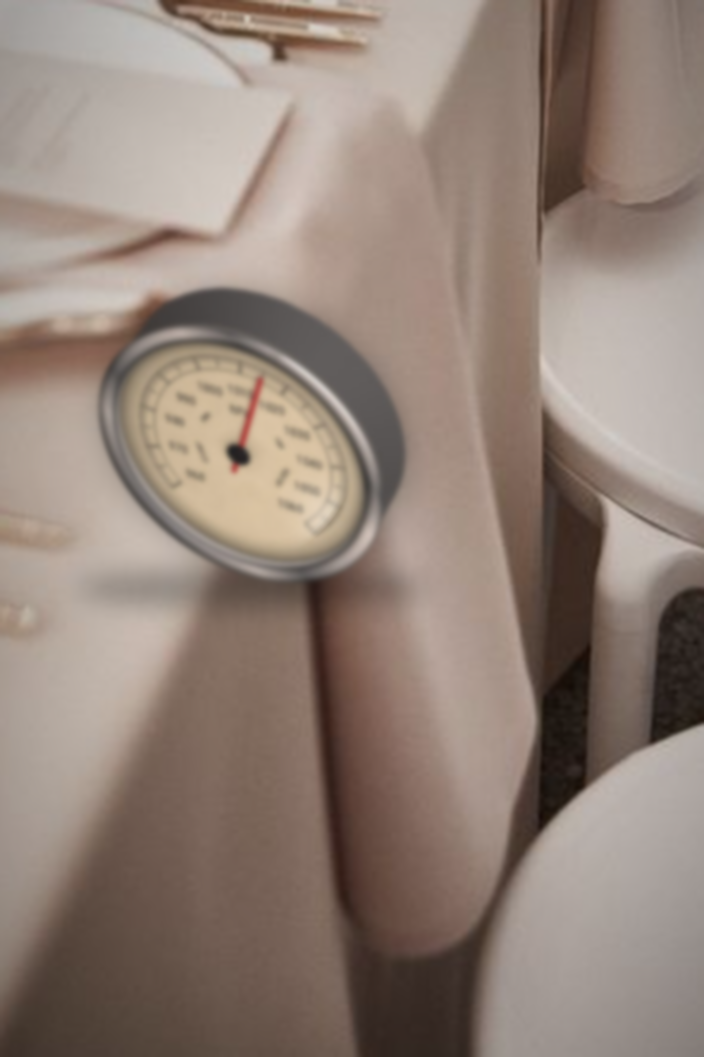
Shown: 1015 hPa
